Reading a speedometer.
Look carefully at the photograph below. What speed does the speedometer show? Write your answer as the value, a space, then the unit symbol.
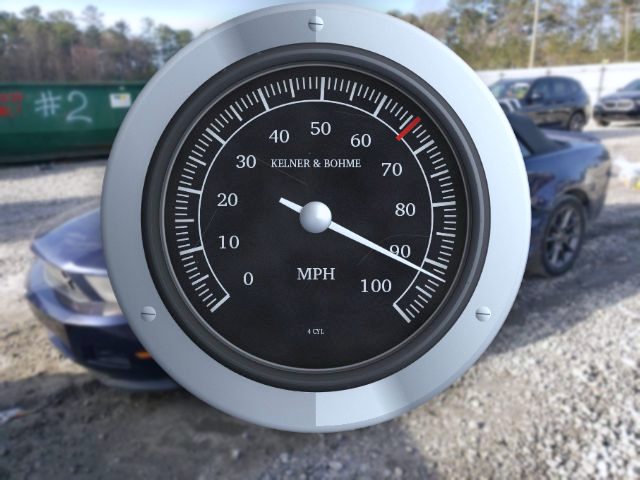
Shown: 92 mph
